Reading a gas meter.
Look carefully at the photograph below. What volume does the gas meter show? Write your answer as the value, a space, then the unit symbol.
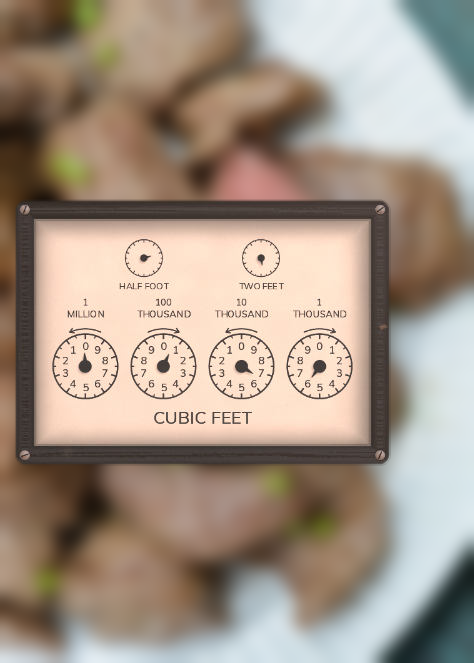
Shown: 6600 ft³
